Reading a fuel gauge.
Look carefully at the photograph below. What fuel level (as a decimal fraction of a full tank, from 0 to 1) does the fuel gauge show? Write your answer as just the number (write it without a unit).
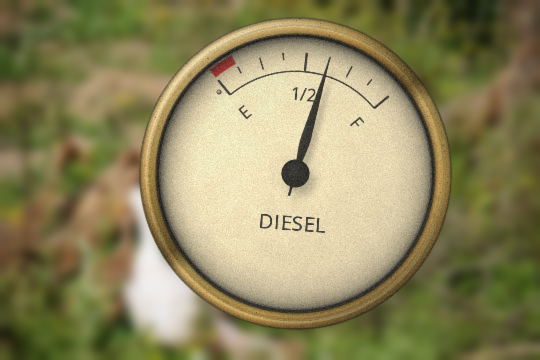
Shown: 0.625
